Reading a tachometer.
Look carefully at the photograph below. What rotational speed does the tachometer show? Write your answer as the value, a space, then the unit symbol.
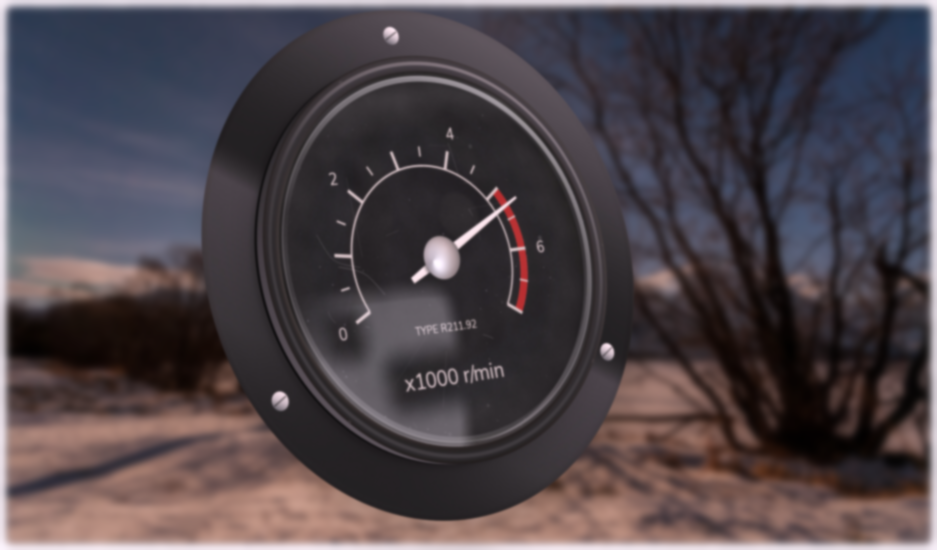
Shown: 5250 rpm
